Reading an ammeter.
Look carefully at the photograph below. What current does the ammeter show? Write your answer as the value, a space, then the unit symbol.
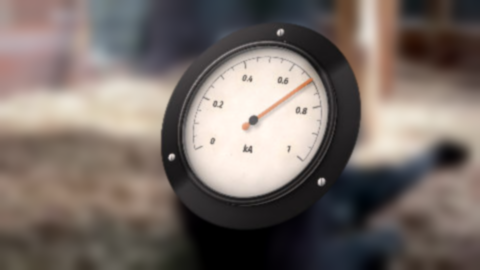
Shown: 0.7 kA
